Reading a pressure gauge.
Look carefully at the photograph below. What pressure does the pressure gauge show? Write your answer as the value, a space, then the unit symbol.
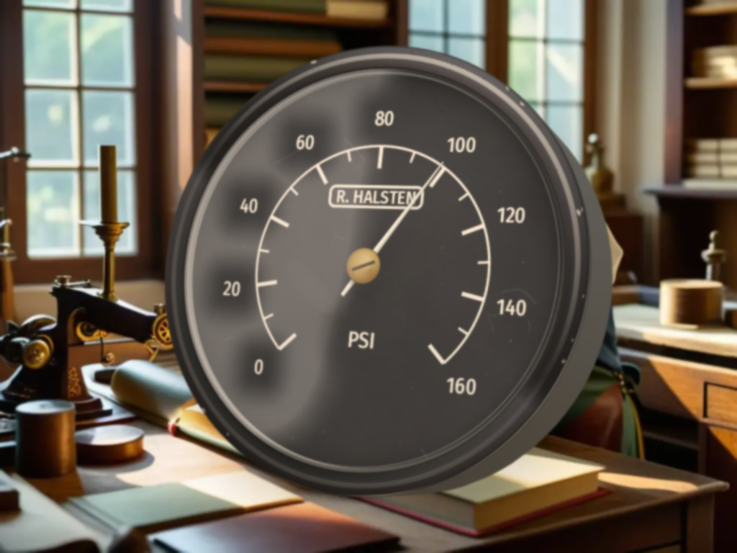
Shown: 100 psi
